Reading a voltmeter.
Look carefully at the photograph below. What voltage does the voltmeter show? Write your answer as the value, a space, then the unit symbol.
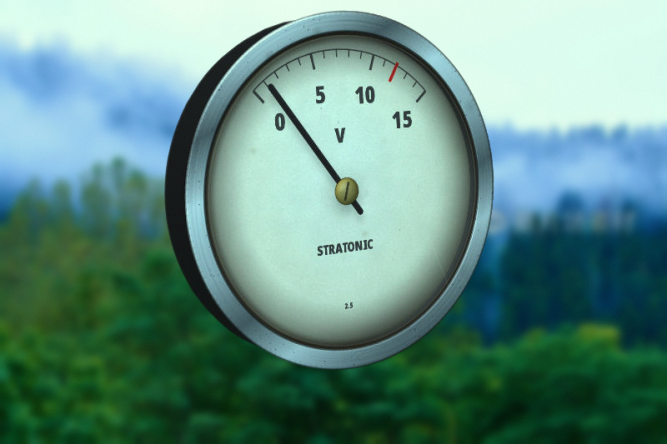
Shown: 1 V
